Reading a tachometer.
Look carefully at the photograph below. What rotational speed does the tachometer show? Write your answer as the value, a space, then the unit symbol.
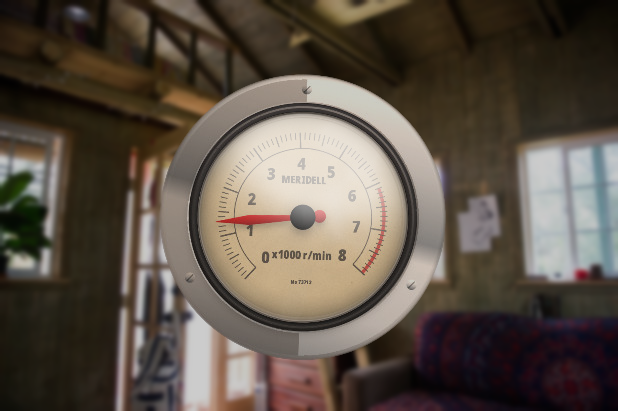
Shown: 1300 rpm
